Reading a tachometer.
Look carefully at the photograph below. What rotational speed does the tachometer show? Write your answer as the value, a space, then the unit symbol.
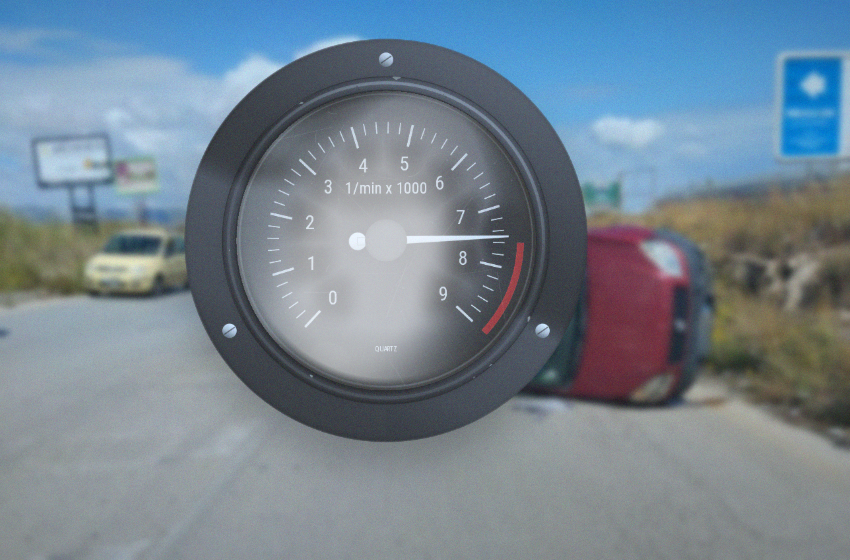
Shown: 7500 rpm
